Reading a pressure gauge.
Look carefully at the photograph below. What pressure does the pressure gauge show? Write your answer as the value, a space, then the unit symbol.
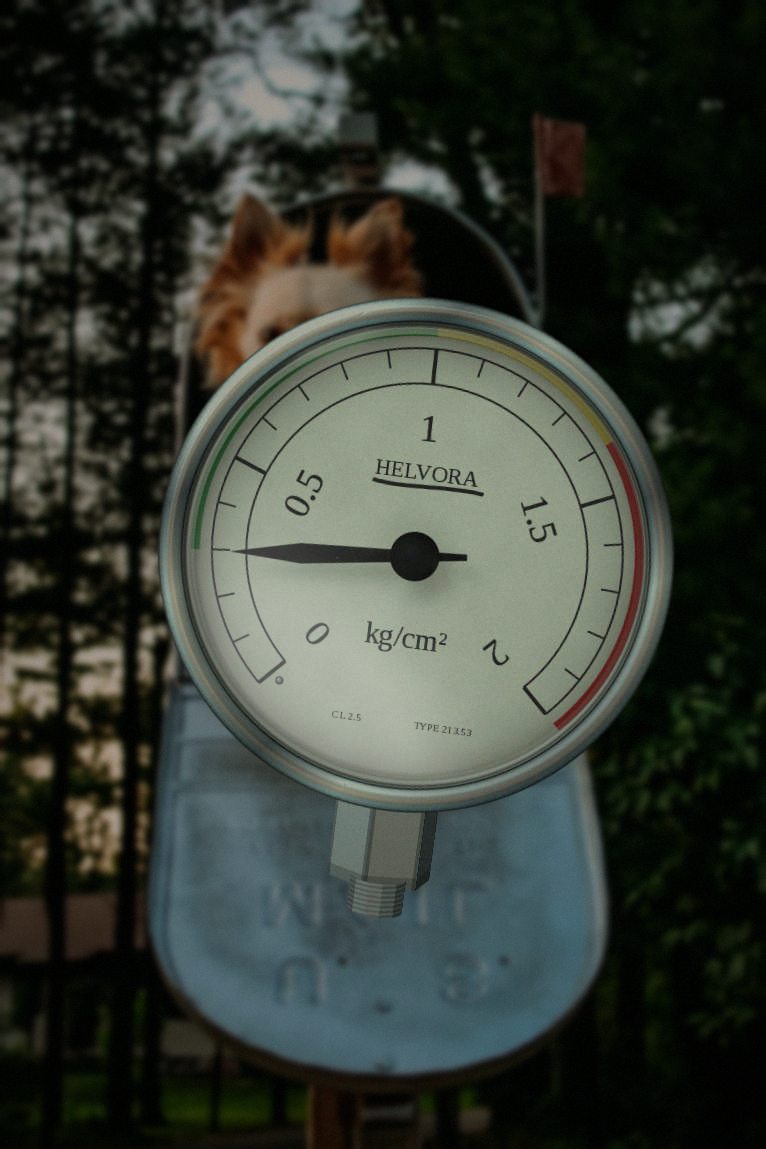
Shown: 0.3 kg/cm²
